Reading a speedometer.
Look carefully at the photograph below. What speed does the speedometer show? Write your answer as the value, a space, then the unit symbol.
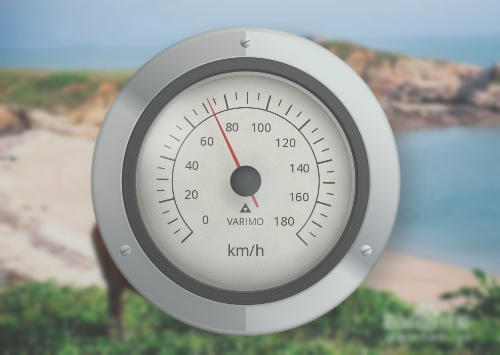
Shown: 72.5 km/h
